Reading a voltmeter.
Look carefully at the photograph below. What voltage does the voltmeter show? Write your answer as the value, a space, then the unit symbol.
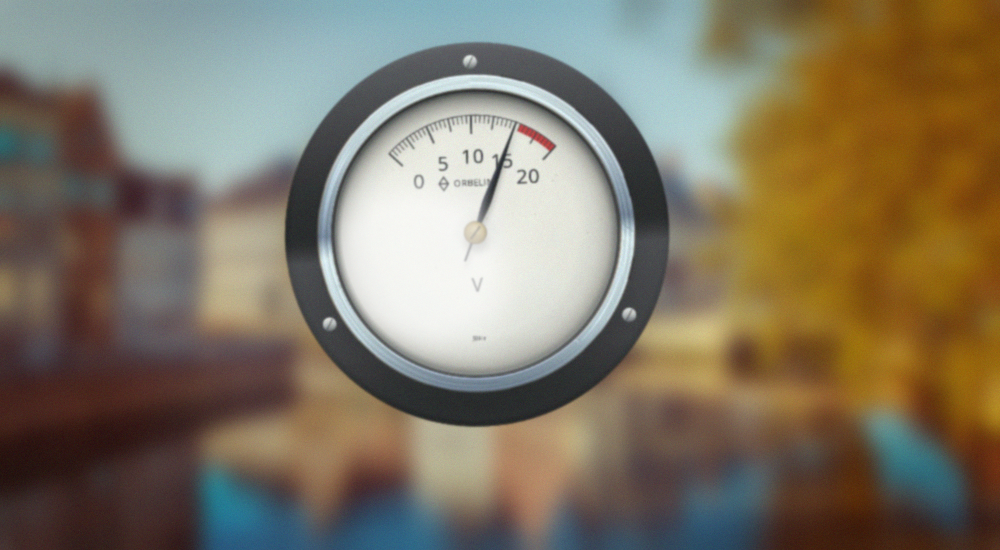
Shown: 15 V
